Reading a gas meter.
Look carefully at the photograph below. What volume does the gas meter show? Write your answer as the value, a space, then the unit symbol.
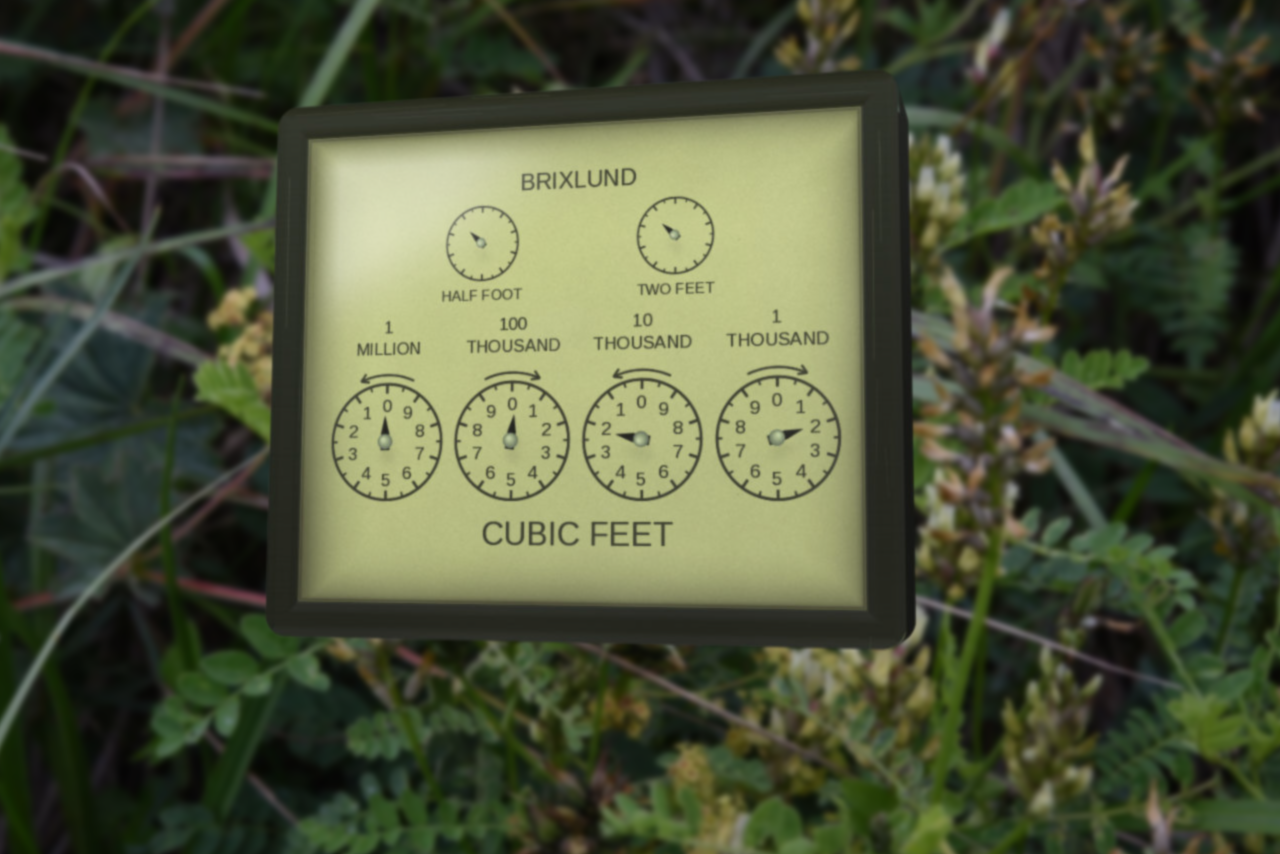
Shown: 2200 ft³
